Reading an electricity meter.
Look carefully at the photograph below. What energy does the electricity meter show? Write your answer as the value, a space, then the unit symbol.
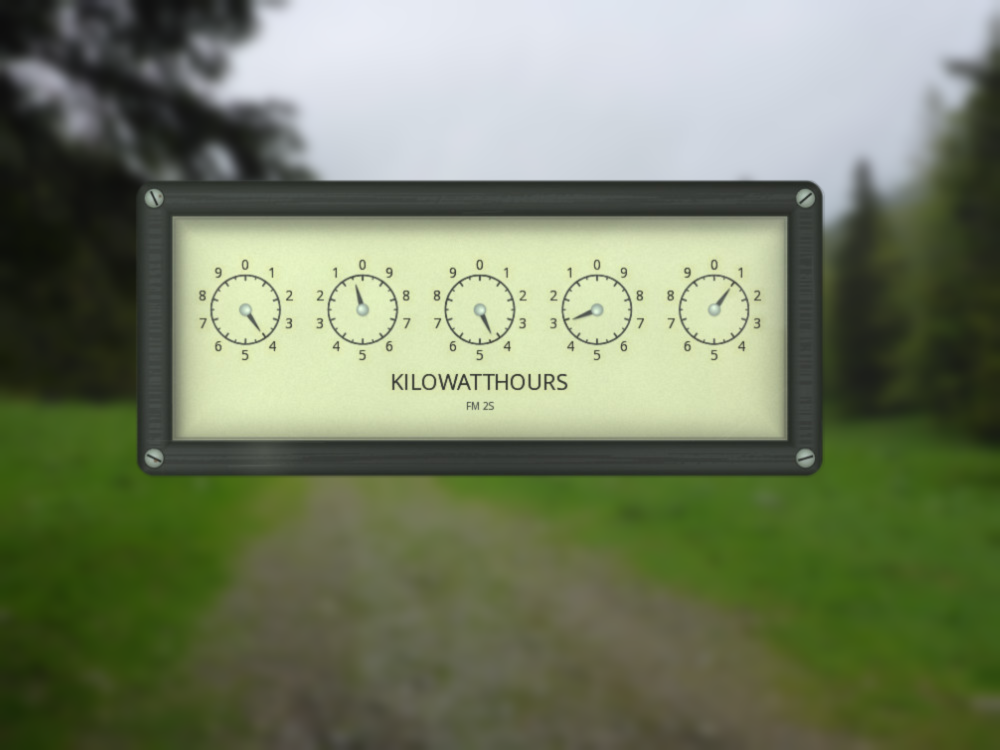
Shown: 40431 kWh
